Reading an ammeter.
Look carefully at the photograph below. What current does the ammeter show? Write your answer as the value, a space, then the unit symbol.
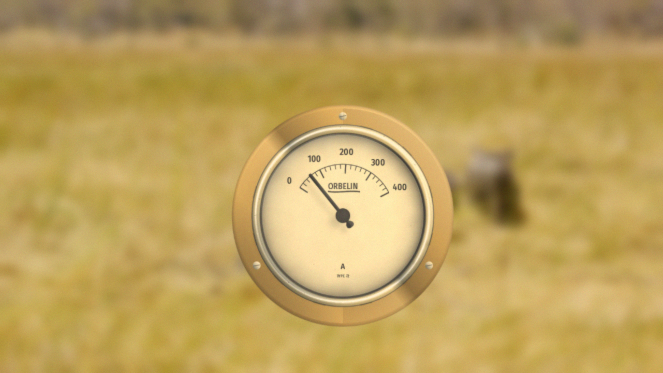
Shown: 60 A
